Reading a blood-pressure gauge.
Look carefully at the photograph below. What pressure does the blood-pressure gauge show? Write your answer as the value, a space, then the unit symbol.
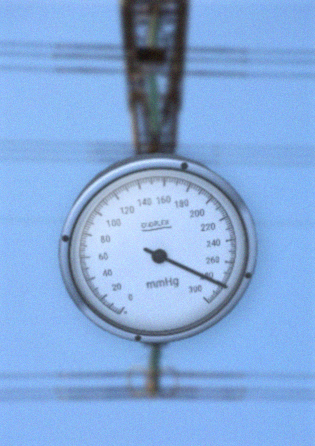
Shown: 280 mmHg
